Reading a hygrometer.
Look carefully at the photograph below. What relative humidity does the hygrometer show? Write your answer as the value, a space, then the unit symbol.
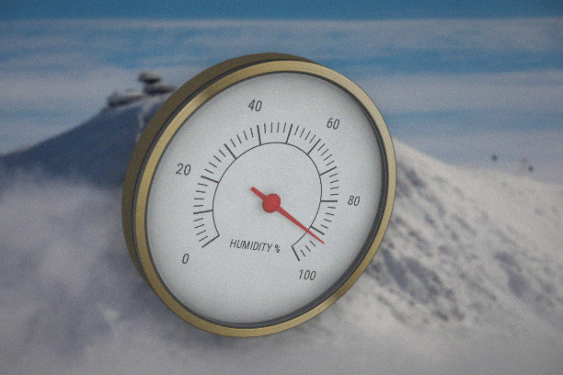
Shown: 92 %
